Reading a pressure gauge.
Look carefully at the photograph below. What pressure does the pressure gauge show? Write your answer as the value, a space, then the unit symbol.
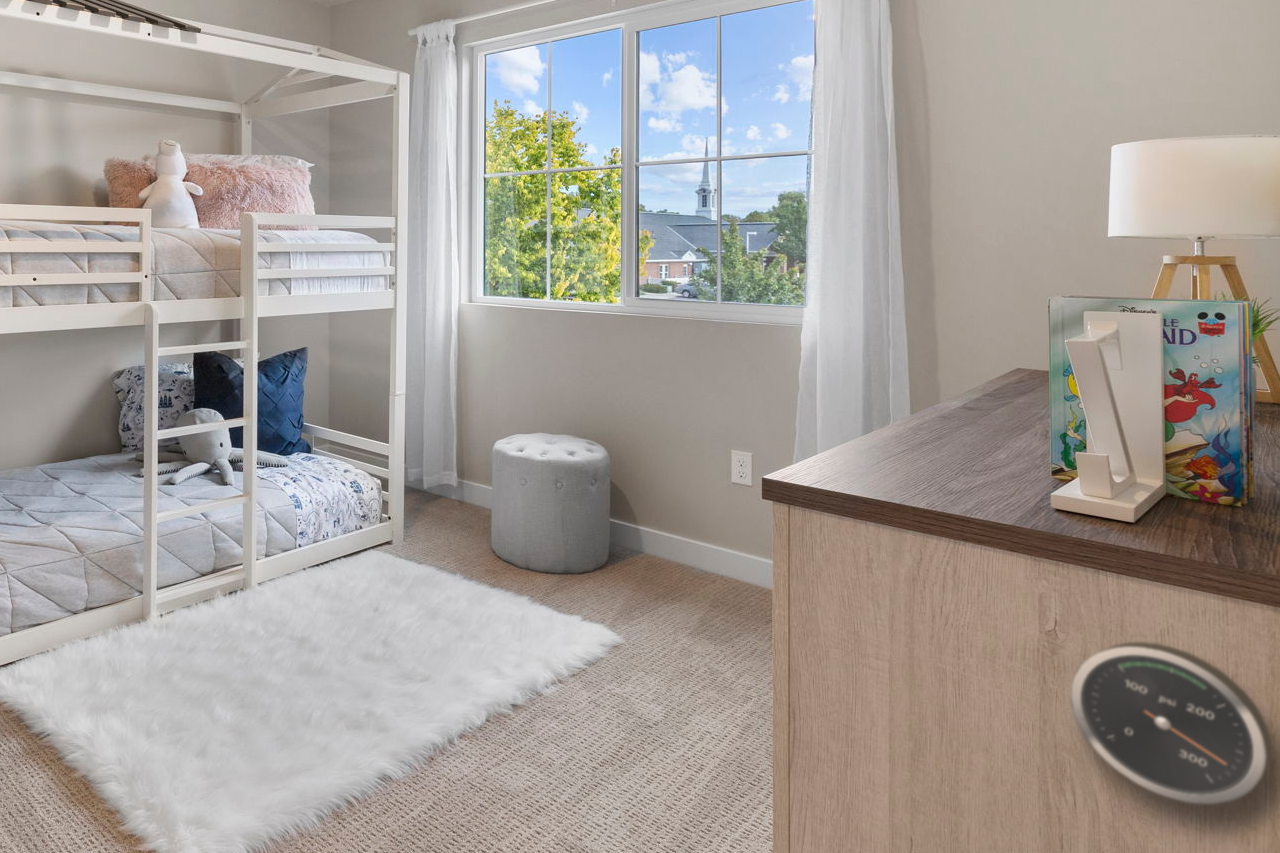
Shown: 270 psi
